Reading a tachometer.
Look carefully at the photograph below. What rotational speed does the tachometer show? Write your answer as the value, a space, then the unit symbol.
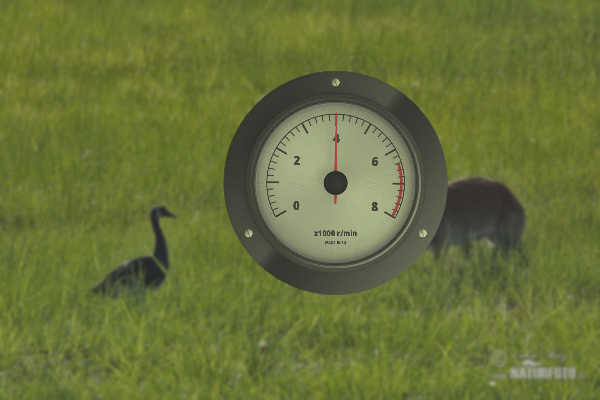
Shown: 4000 rpm
